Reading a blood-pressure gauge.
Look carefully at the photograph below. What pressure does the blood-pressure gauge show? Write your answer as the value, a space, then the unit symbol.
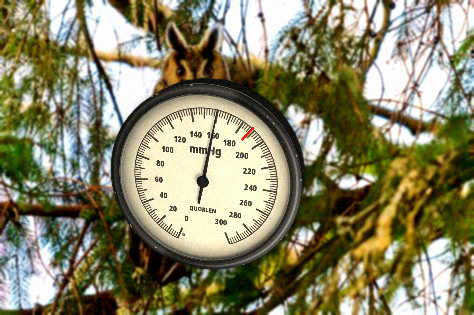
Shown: 160 mmHg
